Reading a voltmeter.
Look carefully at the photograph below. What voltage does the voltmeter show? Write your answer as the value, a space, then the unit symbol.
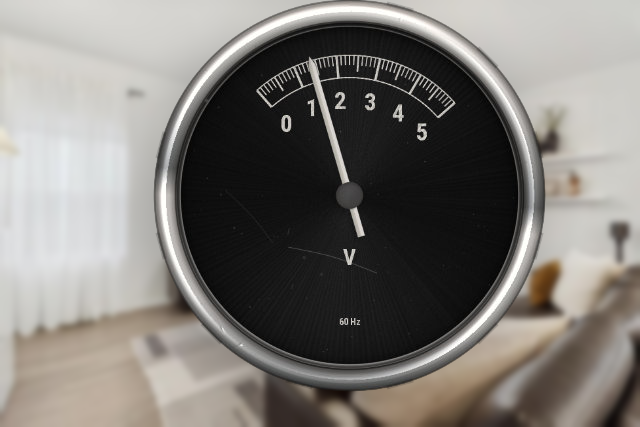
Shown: 1.4 V
